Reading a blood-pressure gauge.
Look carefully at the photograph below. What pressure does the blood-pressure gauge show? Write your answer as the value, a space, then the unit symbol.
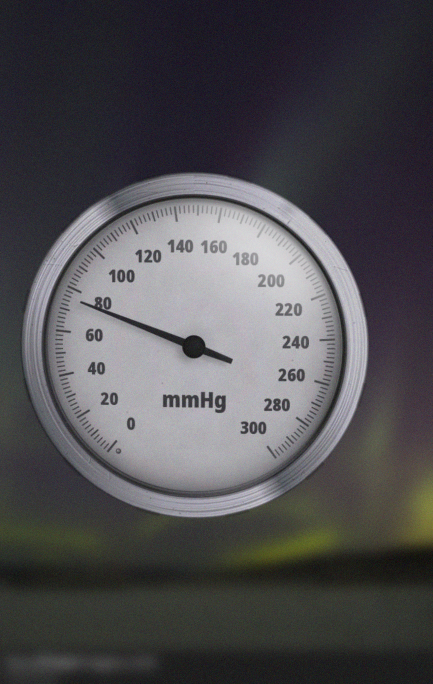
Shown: 76 mmHg
